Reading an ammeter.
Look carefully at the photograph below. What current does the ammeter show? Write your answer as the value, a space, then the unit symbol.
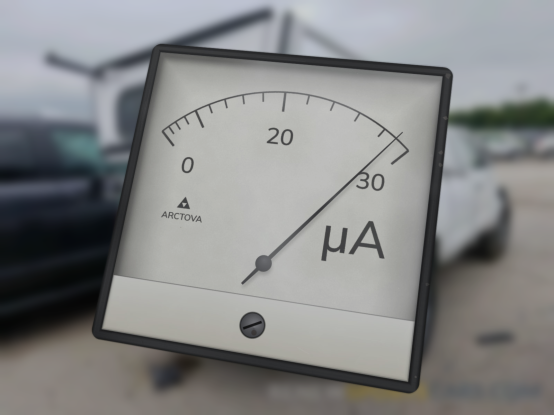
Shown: 29 µA
